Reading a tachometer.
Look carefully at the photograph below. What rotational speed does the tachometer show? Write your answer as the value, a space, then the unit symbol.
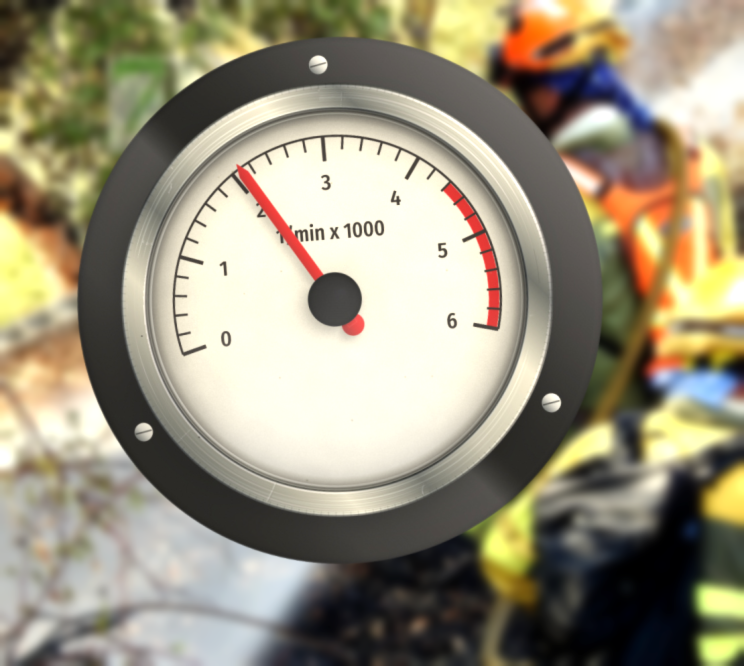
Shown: 2100 rpm
